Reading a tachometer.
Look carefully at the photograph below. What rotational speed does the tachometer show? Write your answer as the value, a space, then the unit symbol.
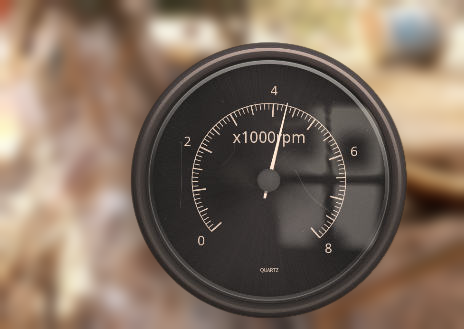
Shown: 4300 rpm
